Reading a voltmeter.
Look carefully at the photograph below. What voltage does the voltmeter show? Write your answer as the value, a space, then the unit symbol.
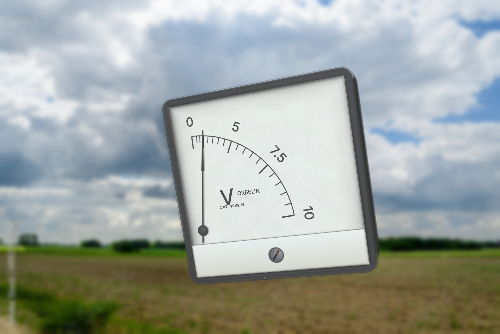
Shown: 2.5 V
